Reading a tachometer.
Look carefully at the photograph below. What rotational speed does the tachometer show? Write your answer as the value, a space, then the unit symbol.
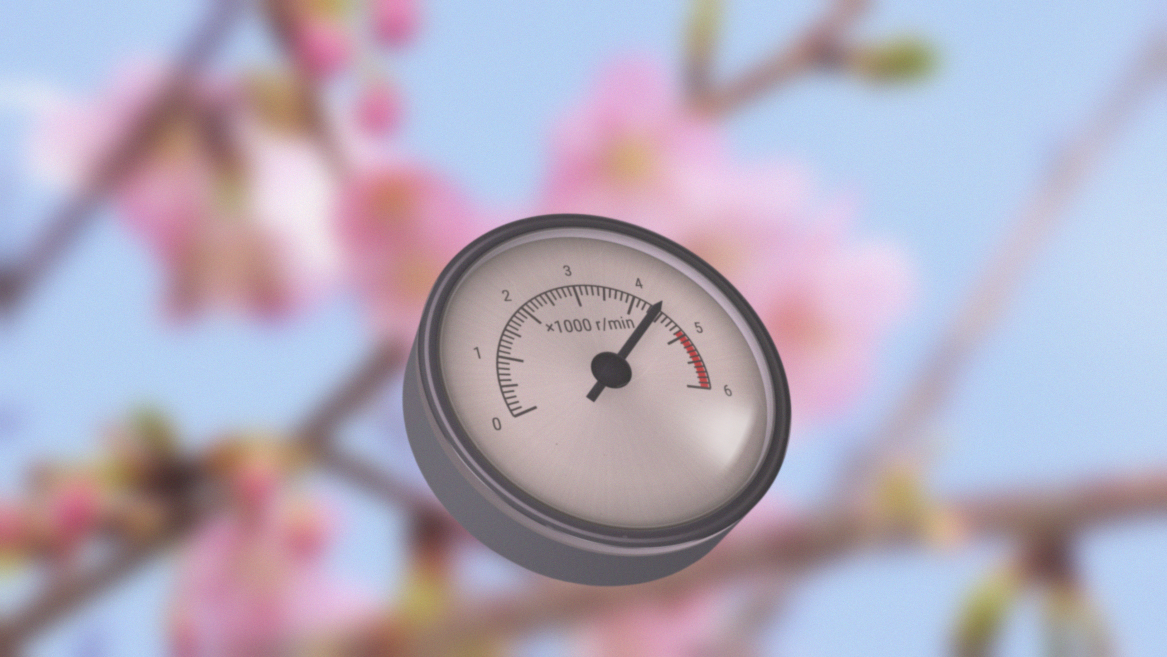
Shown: 4400 rpm
